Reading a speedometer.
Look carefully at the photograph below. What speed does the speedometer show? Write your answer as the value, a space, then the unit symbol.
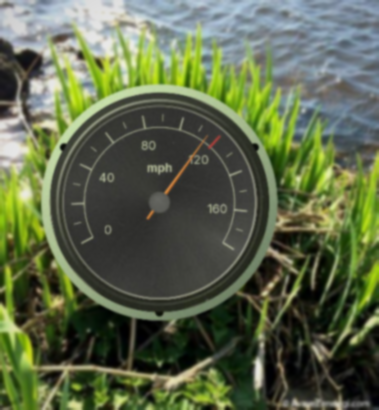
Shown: 115 mph
